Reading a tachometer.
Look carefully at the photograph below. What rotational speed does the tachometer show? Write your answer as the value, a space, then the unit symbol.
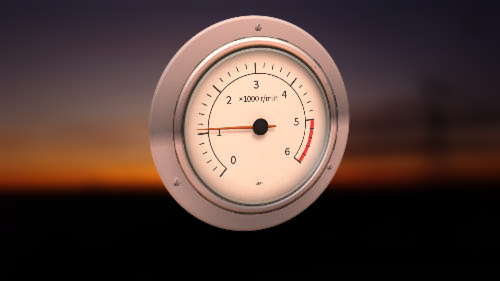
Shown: 1100 rpm
